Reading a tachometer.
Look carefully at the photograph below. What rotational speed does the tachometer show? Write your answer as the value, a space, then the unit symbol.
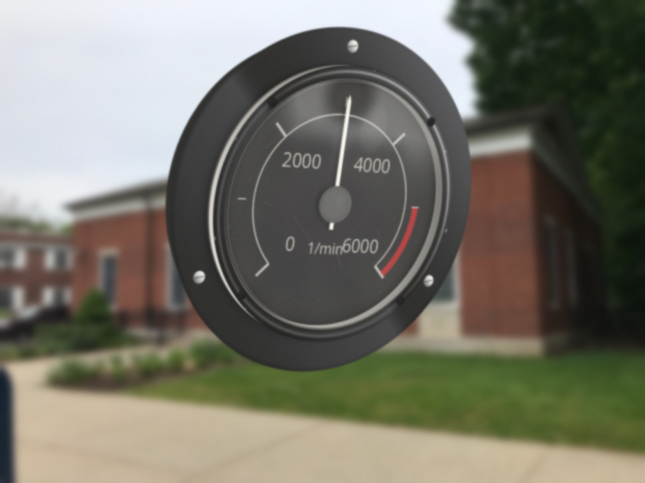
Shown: 3000 rpm
